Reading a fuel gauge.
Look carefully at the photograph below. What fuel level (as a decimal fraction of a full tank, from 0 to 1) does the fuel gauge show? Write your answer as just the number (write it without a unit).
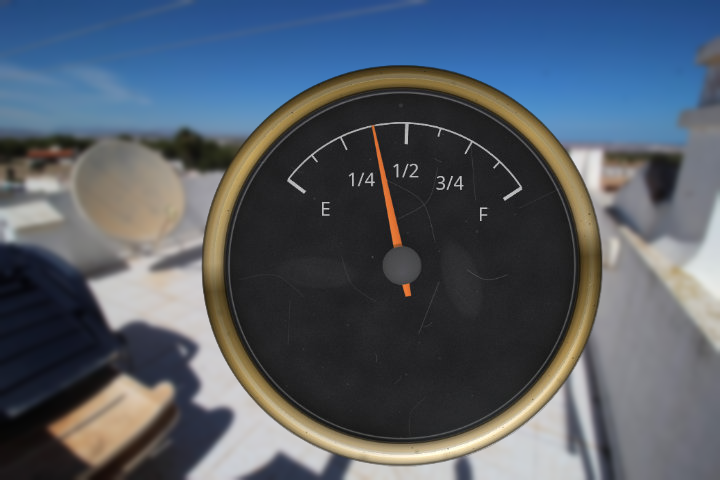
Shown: 0.375
